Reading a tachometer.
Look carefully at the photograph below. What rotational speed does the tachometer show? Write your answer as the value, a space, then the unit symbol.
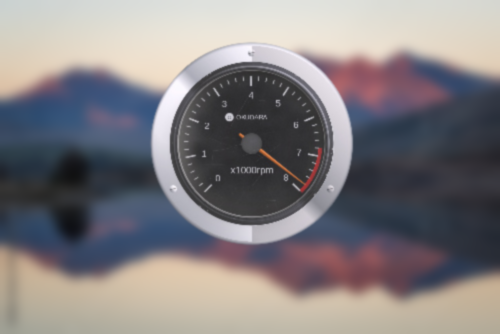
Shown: 7800 rpm
